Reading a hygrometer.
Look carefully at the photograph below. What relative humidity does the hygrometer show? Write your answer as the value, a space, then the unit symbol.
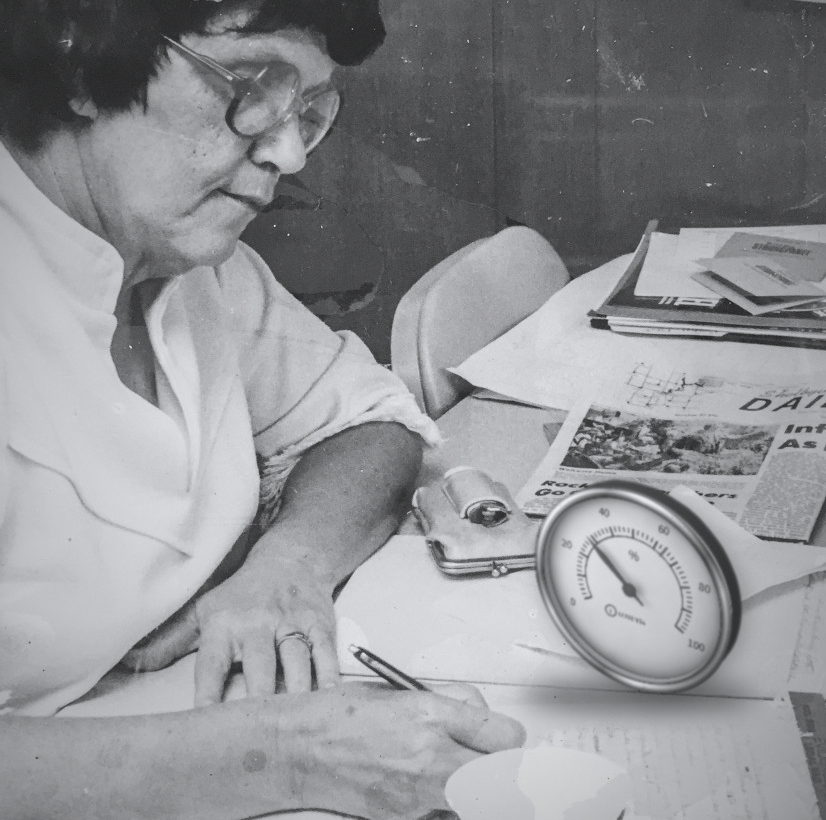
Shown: 30 %
